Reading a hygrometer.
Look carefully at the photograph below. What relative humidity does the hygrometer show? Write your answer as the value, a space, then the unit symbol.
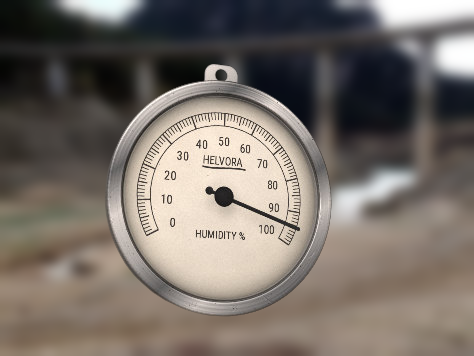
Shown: 95 %
